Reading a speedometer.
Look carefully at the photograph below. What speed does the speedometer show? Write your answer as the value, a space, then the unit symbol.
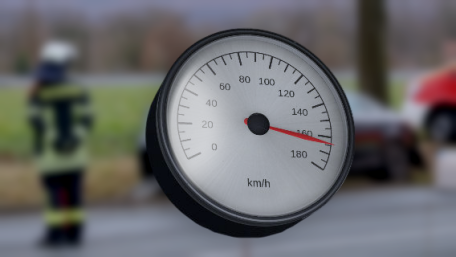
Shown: 165 km/h
